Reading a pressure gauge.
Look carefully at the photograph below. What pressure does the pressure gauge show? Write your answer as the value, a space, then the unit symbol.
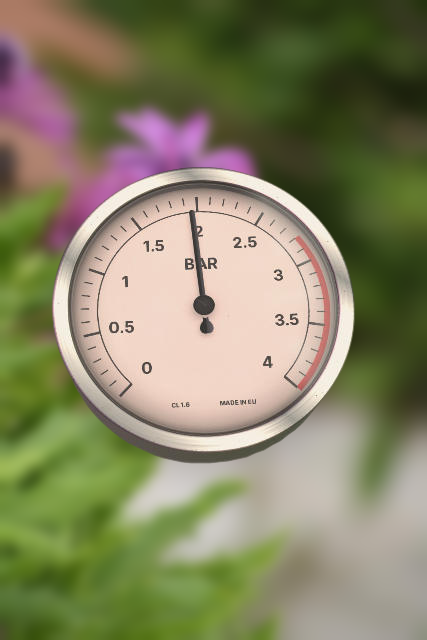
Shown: 1.95 bar
